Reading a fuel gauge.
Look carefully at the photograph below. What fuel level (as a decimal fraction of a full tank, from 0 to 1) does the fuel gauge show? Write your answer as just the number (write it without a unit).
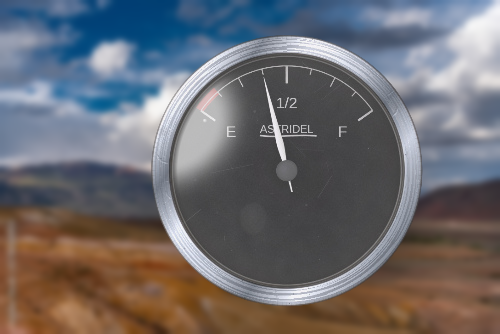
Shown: 0.375
